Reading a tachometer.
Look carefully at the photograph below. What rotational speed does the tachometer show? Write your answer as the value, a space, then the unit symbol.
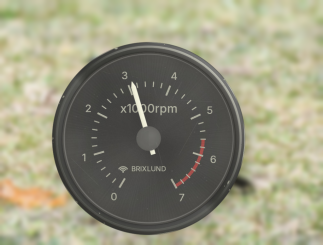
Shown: 3100 rpm
